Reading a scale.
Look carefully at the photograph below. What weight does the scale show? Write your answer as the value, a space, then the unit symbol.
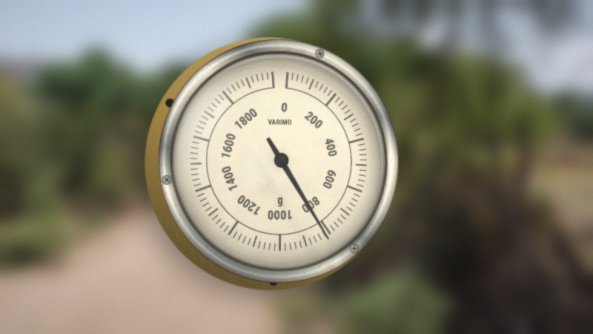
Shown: 820 g
